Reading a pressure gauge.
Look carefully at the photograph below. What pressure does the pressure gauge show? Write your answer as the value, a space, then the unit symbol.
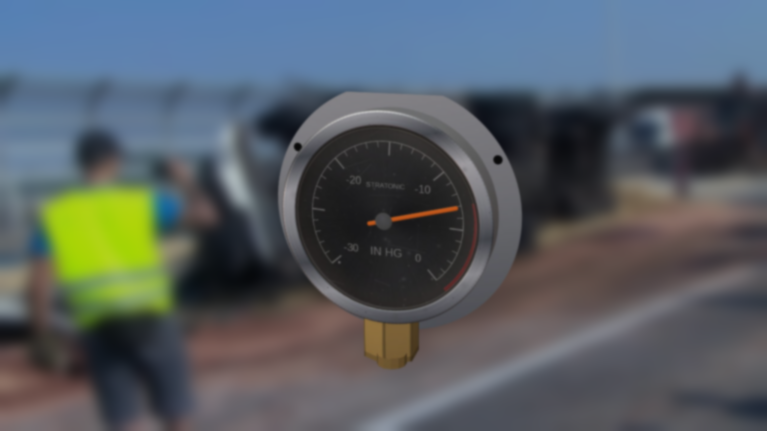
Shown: -7 inHg
